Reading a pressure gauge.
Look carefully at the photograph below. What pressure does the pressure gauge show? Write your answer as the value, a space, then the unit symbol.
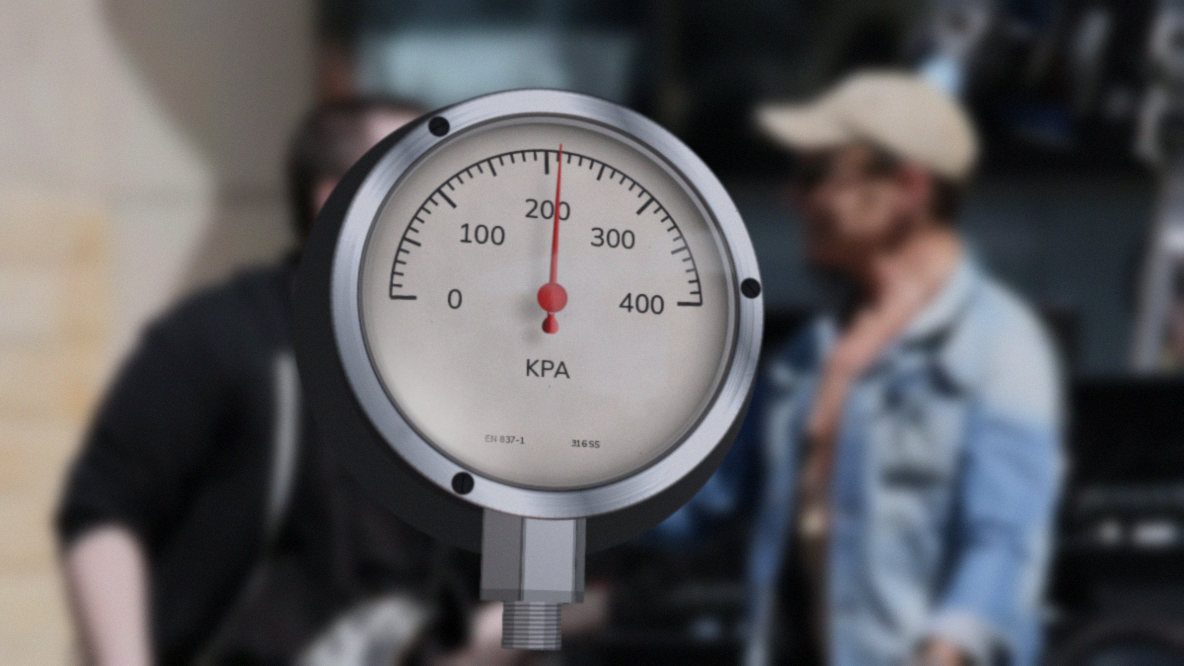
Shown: 210 kPa
